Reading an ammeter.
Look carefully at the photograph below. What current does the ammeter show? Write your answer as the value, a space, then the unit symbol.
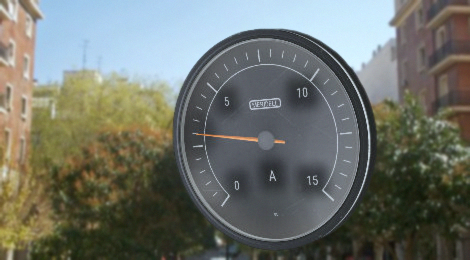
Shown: 3 A
